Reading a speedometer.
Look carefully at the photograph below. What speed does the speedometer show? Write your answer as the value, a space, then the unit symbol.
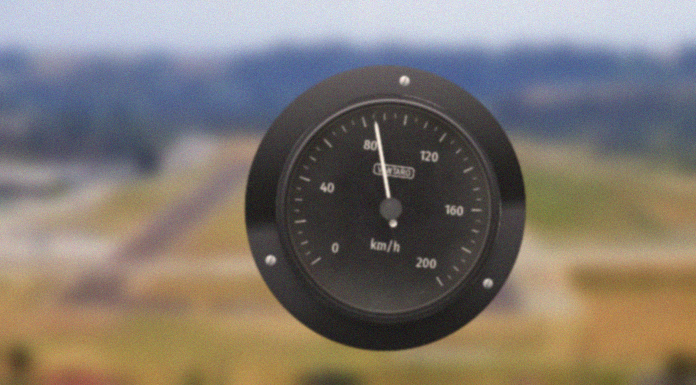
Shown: 85 km/h
